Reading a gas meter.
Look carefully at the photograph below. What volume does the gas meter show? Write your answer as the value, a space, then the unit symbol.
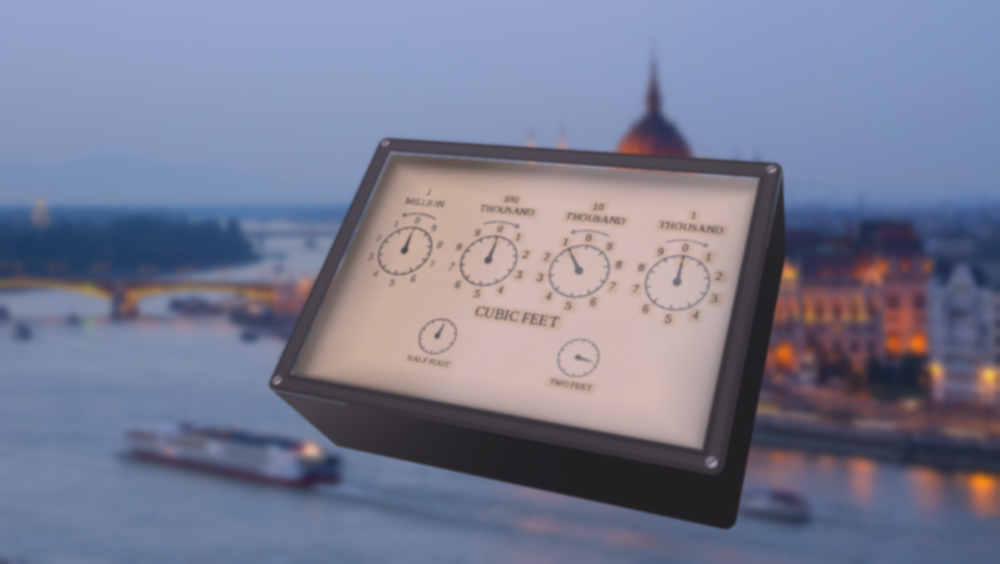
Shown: 1000 ft³
